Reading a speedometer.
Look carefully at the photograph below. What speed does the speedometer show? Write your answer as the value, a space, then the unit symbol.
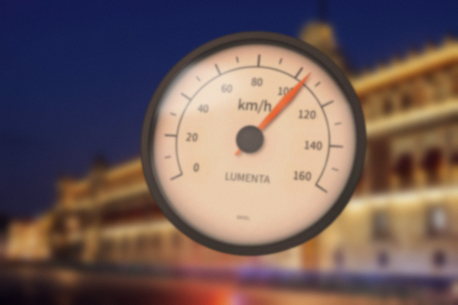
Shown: 105 km/h
